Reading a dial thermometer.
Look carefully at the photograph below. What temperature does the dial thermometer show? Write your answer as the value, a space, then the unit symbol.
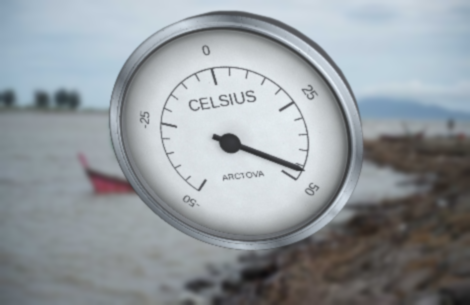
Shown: 45 °C
